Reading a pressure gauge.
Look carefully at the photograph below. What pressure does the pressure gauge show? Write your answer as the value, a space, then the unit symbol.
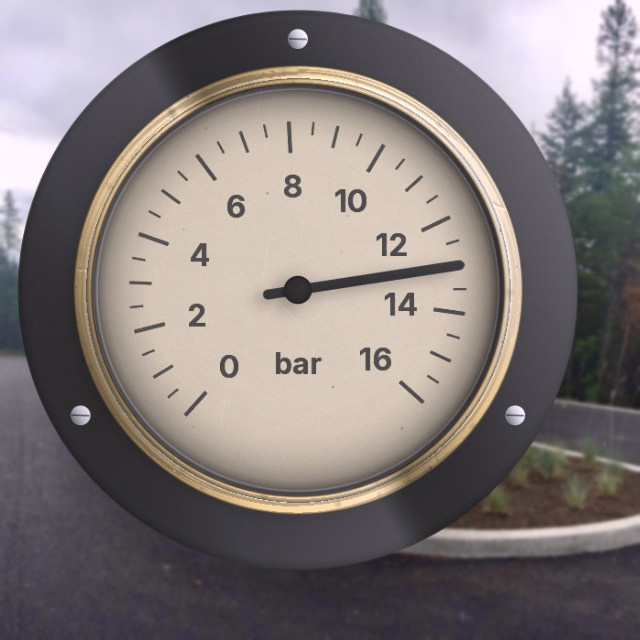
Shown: 13 bar
